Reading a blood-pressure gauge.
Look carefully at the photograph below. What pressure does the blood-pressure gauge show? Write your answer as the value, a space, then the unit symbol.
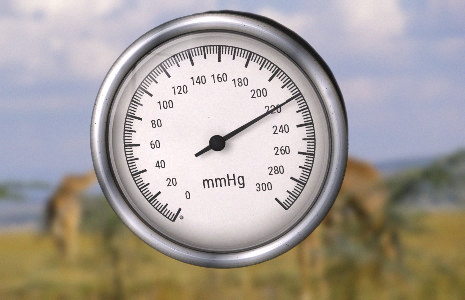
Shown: 220 mmHg
